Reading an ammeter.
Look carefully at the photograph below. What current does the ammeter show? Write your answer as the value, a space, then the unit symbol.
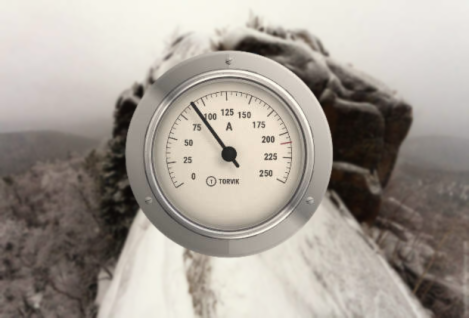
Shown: 90 A
